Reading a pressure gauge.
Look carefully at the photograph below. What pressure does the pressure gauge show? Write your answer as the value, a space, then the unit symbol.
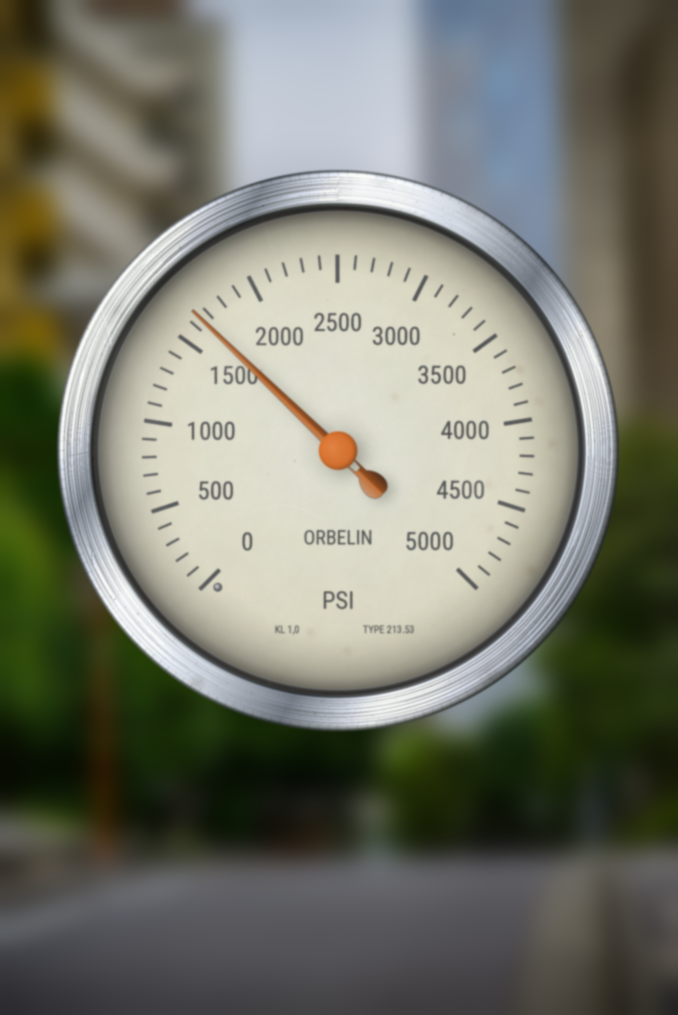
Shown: 1650 psi
